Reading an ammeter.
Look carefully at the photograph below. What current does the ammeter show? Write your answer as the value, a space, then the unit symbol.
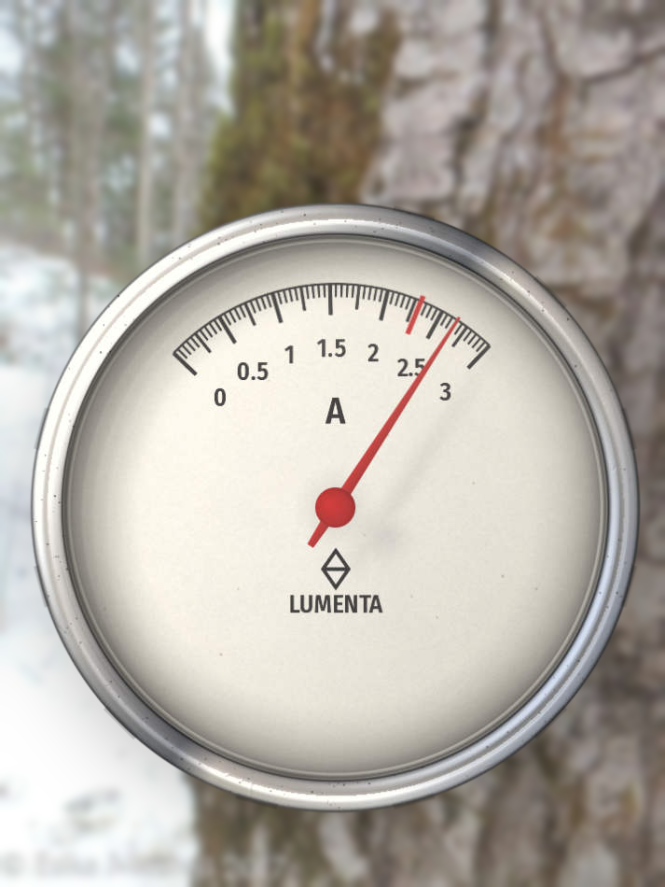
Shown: 2.65 A
